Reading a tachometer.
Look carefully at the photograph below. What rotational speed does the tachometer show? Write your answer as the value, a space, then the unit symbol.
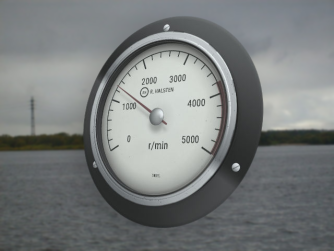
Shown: 1300 rpm
